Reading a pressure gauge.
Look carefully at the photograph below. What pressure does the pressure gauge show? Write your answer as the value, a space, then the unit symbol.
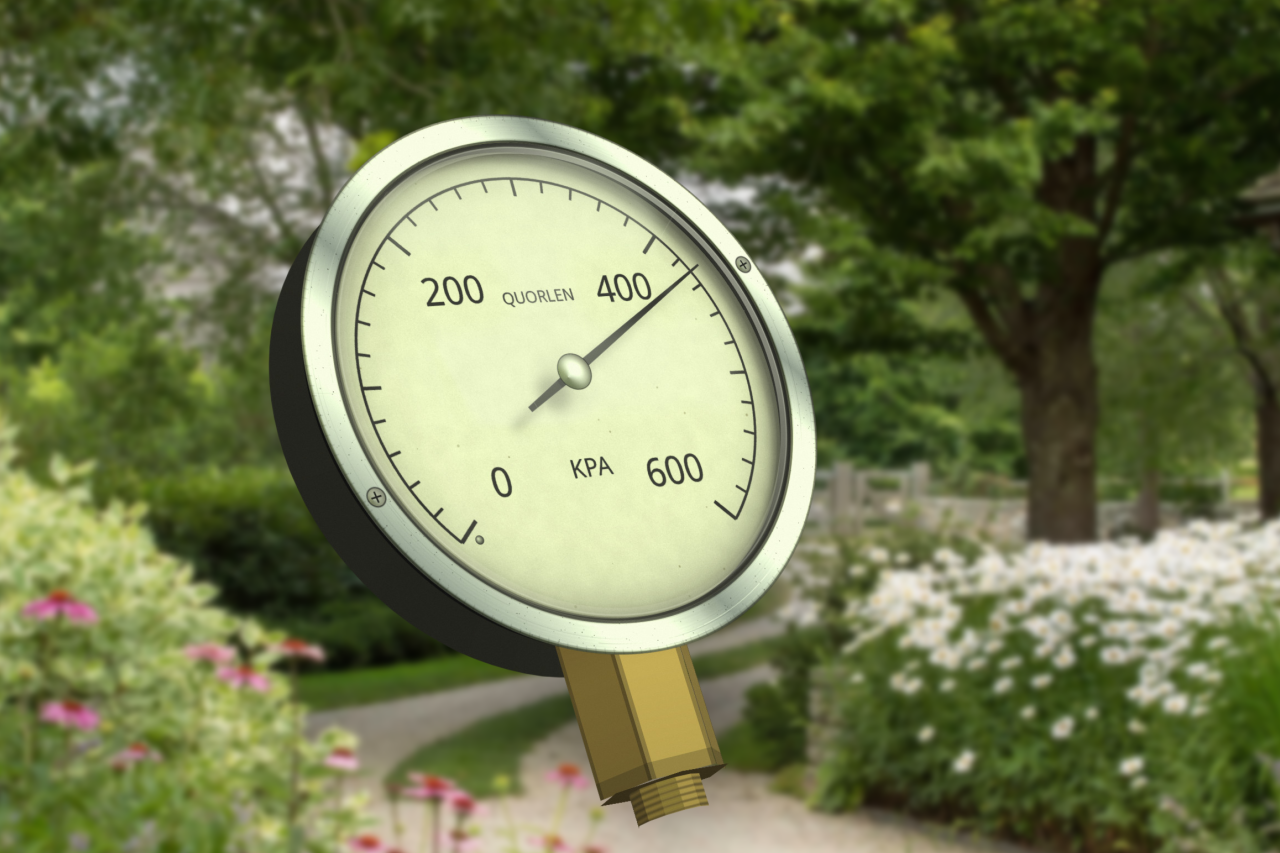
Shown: 430 kPa
